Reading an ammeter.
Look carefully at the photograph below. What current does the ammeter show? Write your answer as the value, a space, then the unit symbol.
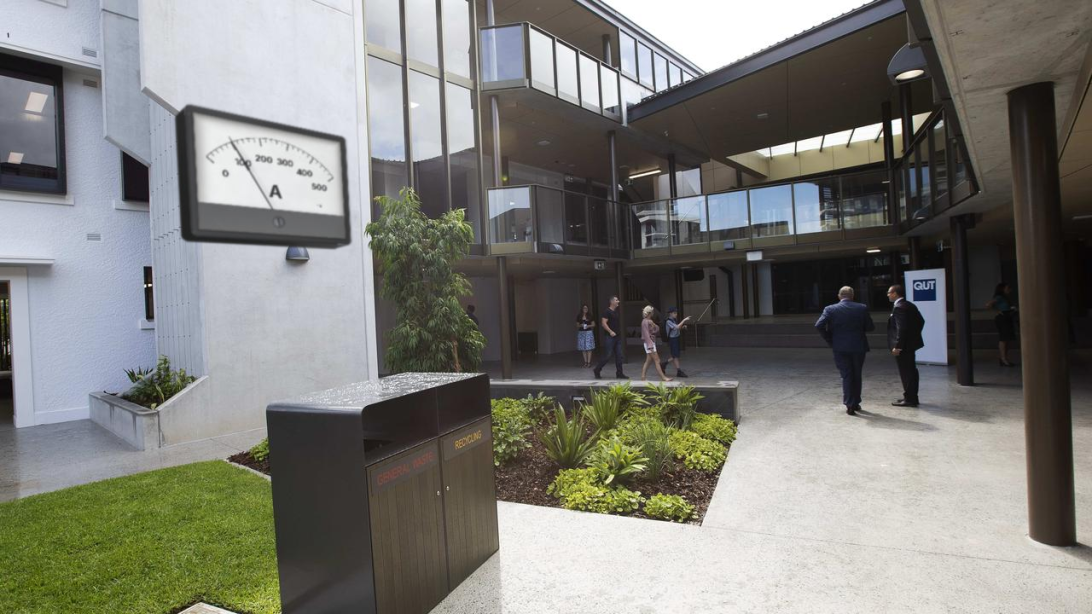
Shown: 100 A
